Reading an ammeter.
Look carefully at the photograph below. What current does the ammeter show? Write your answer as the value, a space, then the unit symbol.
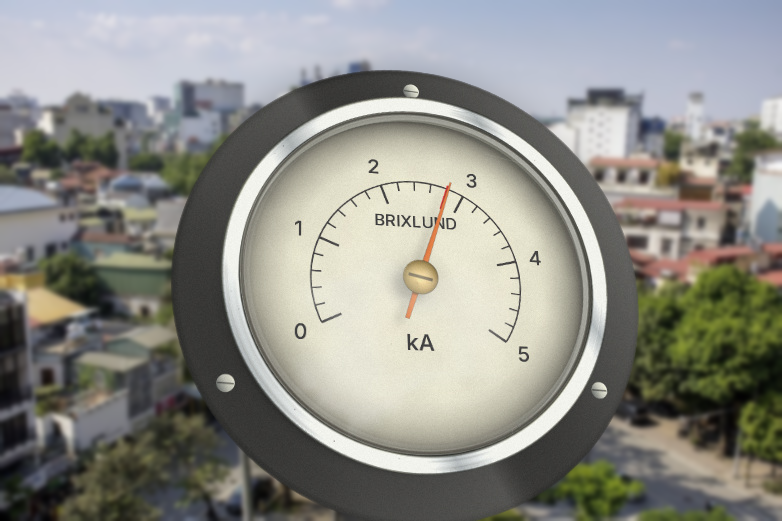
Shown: 2.8 kA
